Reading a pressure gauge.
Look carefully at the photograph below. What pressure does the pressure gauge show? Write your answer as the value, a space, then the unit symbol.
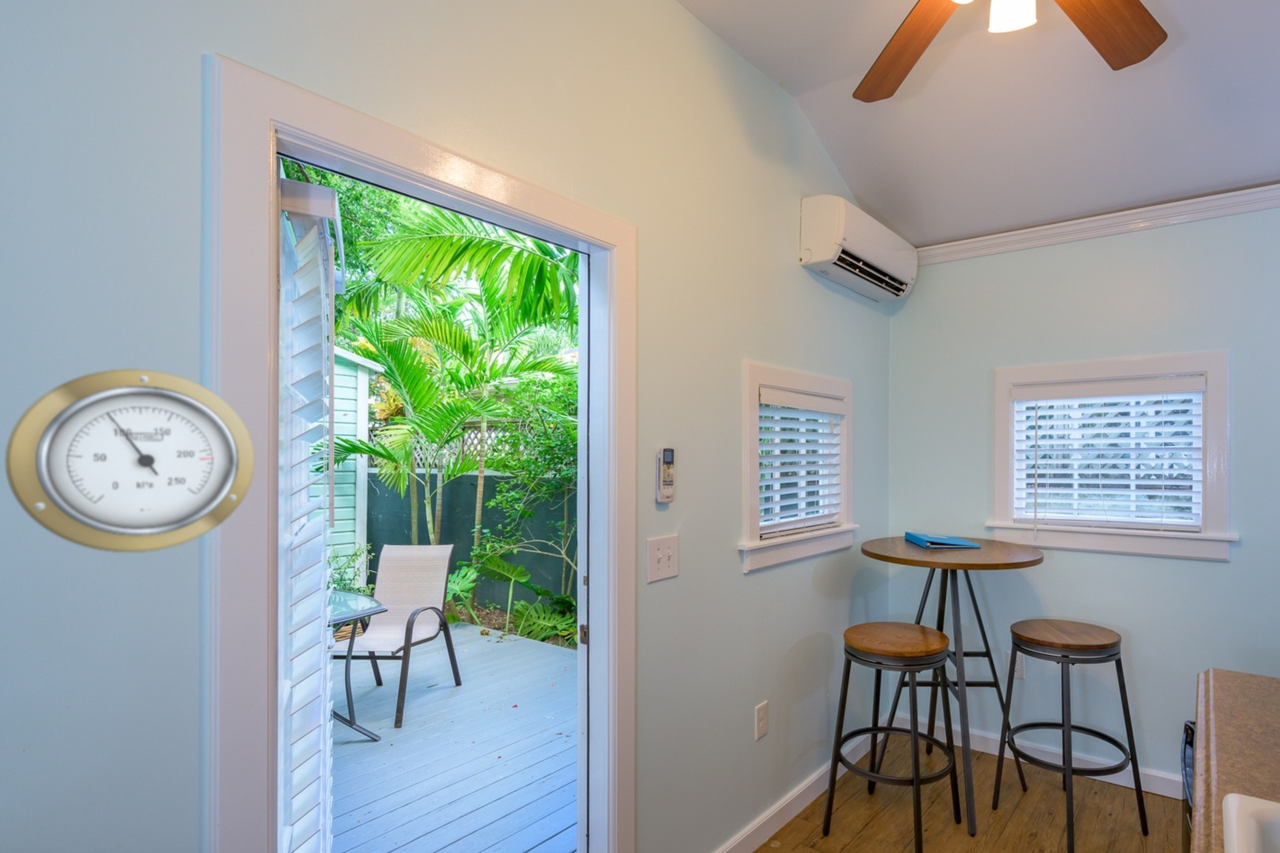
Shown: 100 kPa
